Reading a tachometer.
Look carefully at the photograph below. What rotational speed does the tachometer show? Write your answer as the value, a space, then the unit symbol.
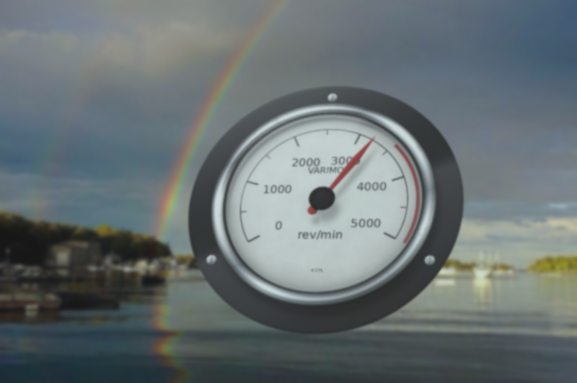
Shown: 3250 rpm
